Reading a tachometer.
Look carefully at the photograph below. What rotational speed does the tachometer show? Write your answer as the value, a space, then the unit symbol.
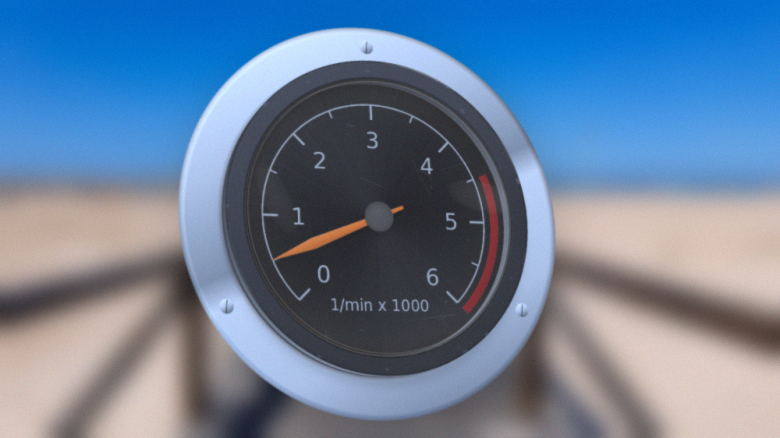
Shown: 500 rpm
